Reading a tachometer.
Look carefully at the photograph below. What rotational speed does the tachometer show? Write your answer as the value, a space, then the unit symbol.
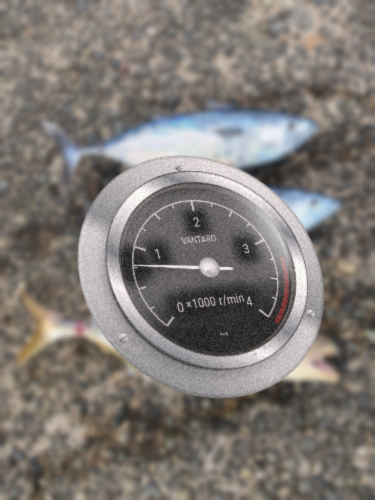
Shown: 750 rpm
